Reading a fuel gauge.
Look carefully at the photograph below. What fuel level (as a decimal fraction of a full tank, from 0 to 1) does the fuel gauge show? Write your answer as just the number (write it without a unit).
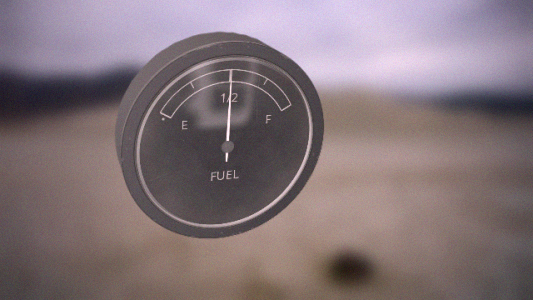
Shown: 0.5
